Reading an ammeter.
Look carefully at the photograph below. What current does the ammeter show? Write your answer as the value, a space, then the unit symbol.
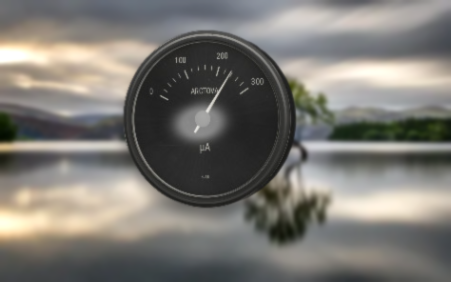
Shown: 240 µA
